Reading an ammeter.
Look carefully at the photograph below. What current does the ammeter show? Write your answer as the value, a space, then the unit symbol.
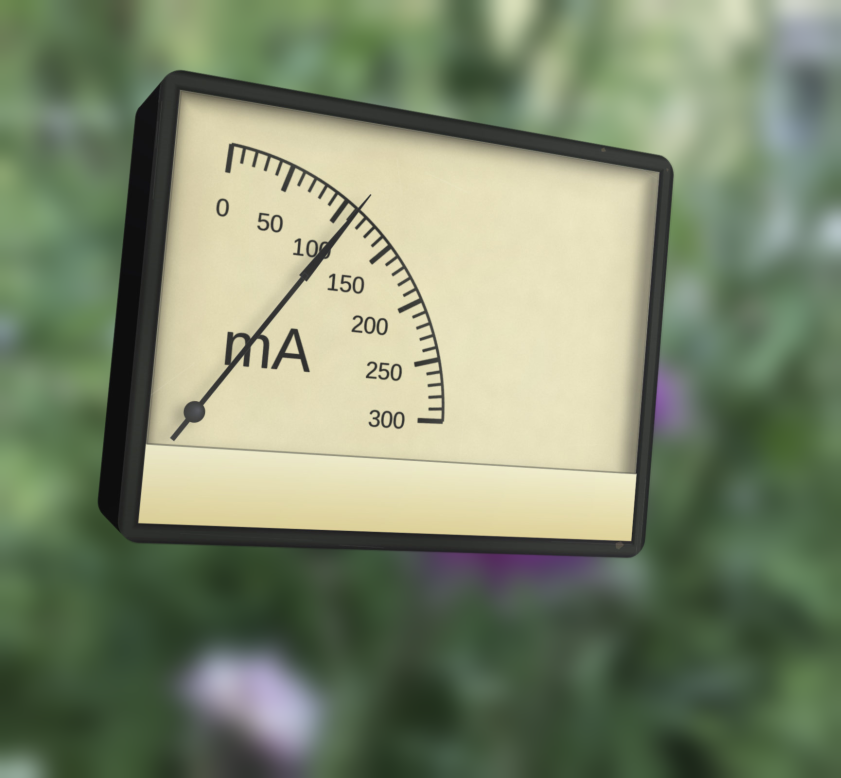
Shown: 110 mA
